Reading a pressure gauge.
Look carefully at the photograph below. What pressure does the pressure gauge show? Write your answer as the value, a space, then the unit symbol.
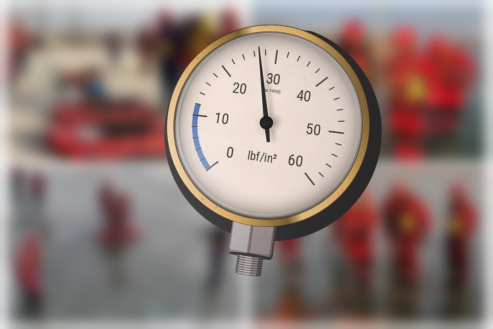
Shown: 27 psi
